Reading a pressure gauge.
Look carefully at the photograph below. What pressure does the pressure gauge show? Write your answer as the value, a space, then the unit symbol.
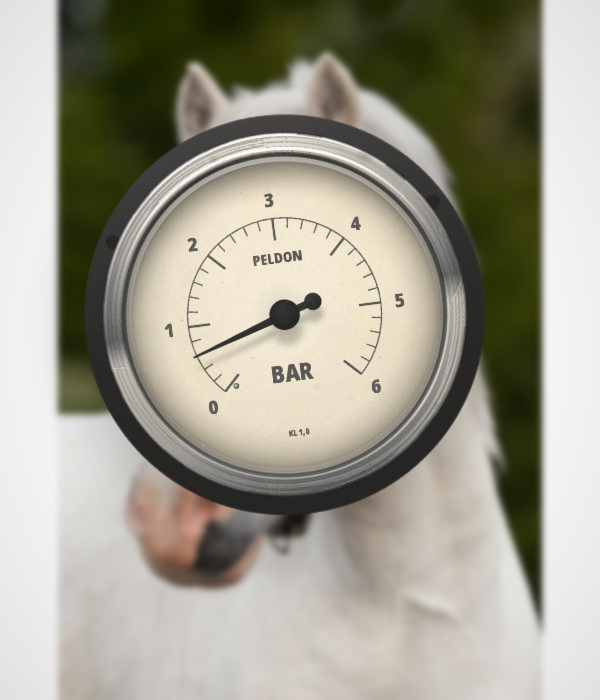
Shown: 0.6 bar
